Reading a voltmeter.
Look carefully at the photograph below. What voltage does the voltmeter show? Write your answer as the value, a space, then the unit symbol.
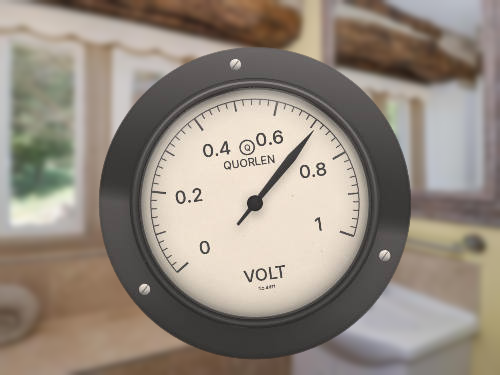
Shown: 0.71 V
